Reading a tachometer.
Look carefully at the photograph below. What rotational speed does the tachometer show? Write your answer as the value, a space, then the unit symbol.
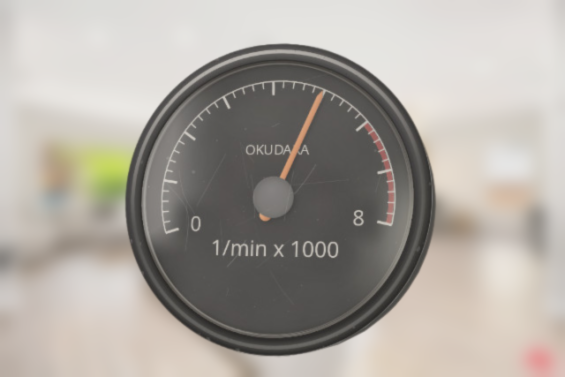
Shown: 5000 rpm
